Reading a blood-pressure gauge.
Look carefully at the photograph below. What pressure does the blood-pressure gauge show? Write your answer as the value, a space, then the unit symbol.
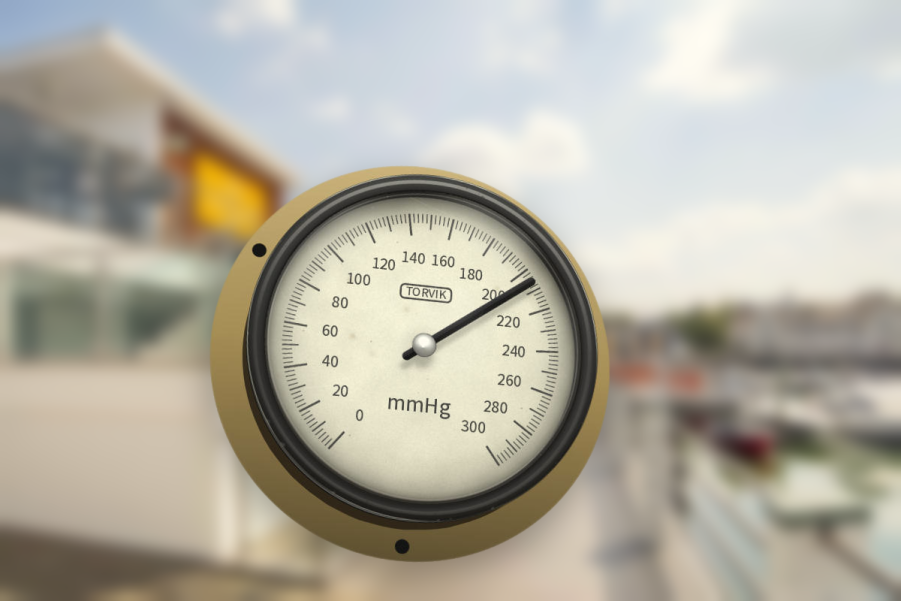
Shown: 206 mmHg
